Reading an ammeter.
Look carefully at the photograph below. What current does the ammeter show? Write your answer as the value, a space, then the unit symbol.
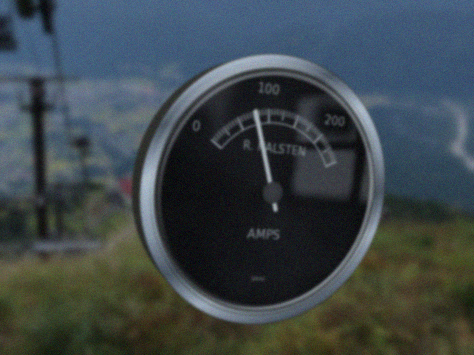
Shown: 75 A
